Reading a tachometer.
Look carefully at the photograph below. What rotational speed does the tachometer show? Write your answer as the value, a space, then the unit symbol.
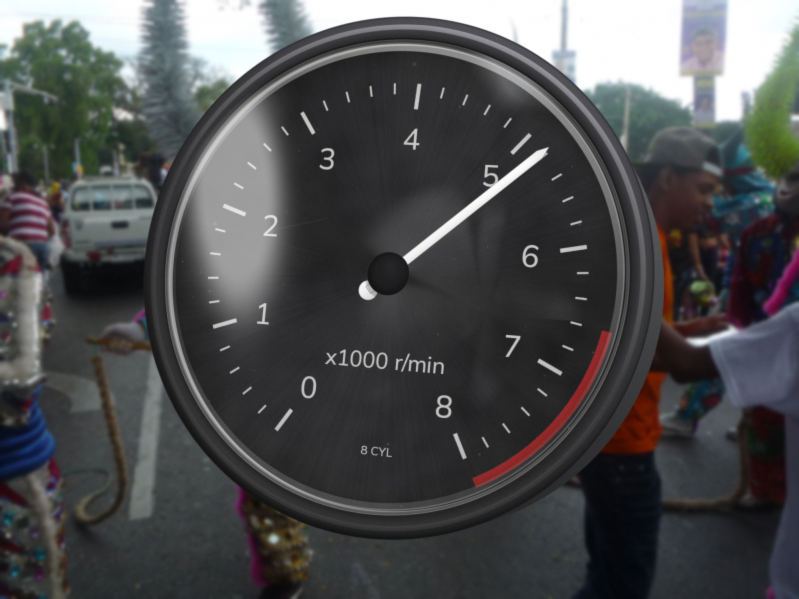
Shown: 5200 rpm
